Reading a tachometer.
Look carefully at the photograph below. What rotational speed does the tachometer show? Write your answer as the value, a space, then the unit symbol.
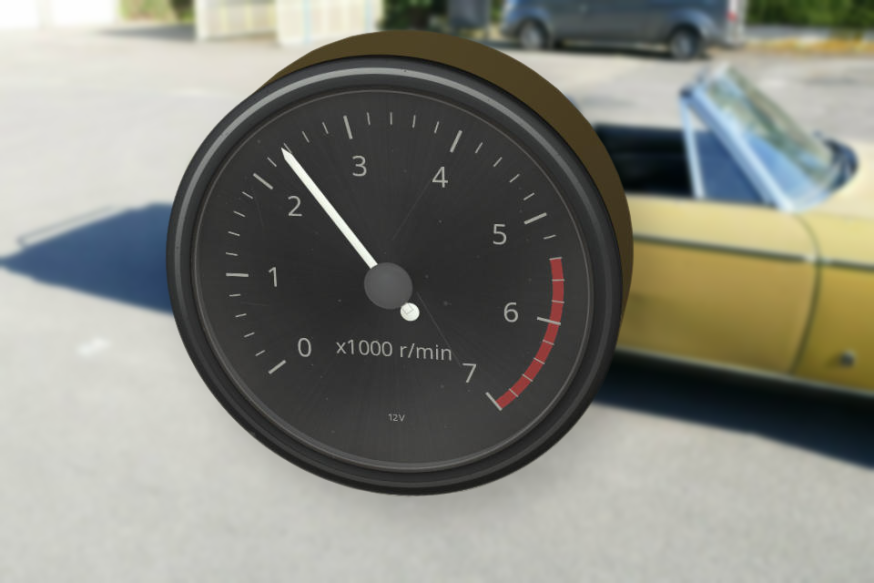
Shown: 2400 rpm
